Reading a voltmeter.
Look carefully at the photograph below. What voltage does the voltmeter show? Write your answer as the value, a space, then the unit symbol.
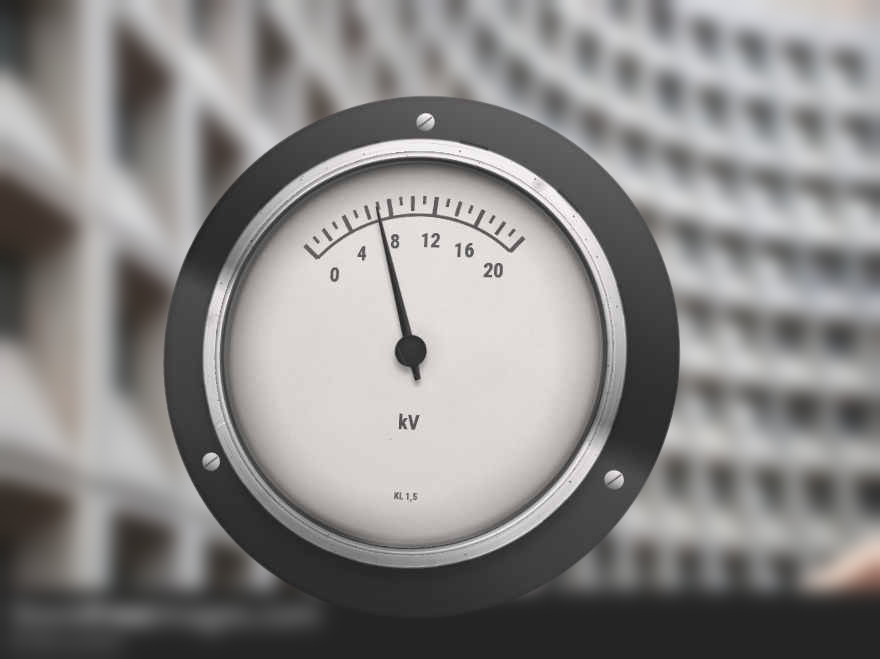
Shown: 7 kV
